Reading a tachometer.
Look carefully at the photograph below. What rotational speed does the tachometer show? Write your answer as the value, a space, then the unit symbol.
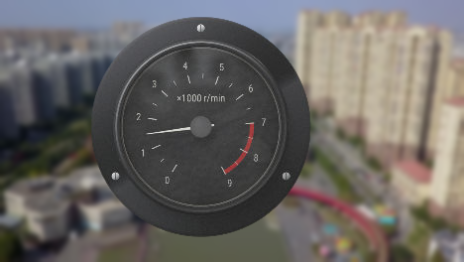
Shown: 1500 rpm
